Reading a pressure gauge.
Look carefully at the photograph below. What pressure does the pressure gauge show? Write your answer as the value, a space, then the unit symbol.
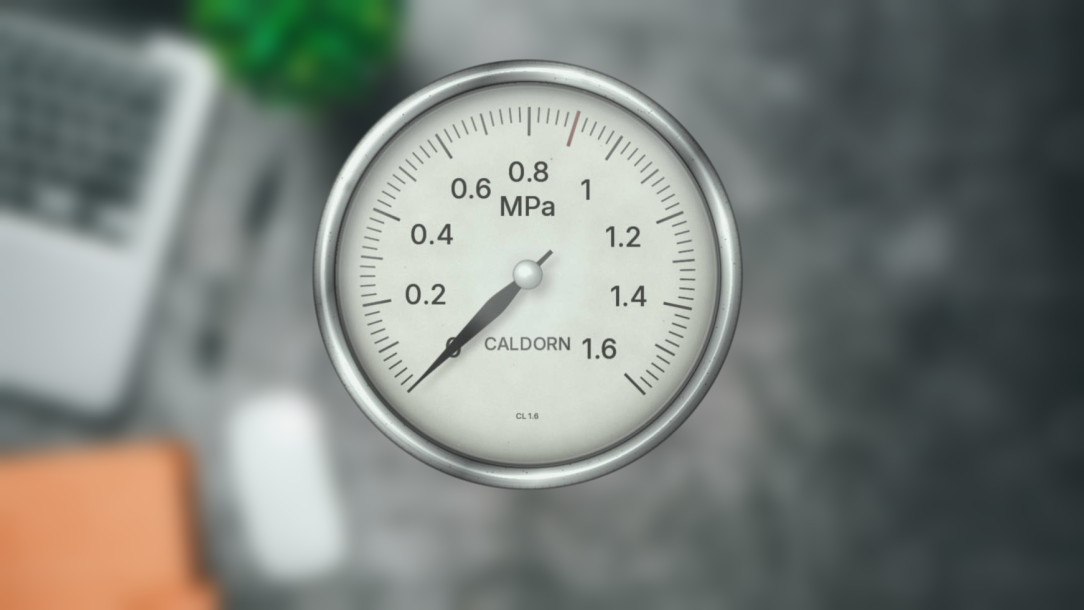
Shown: 0 MPa
